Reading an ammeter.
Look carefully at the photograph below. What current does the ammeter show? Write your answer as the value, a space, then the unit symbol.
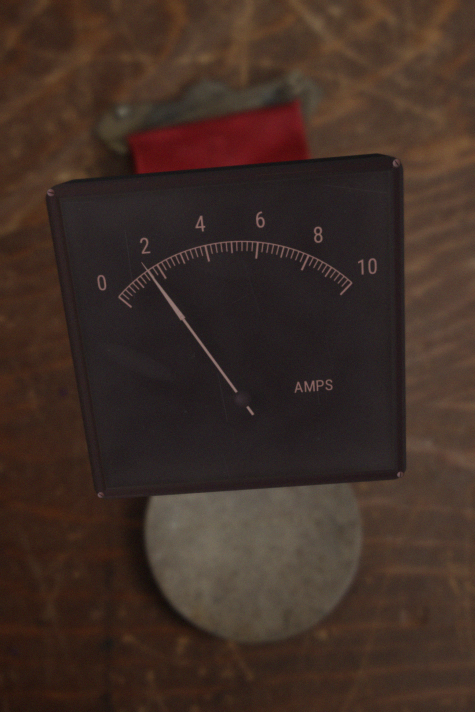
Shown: 1.6 A
